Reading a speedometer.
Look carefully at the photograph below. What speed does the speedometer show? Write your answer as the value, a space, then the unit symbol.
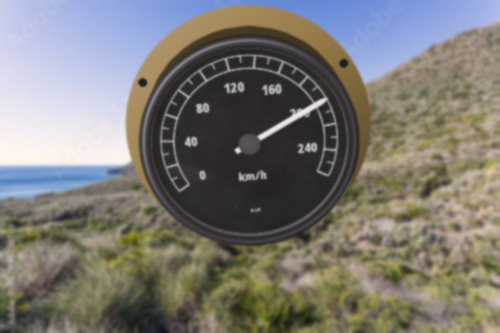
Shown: 200 km/h
